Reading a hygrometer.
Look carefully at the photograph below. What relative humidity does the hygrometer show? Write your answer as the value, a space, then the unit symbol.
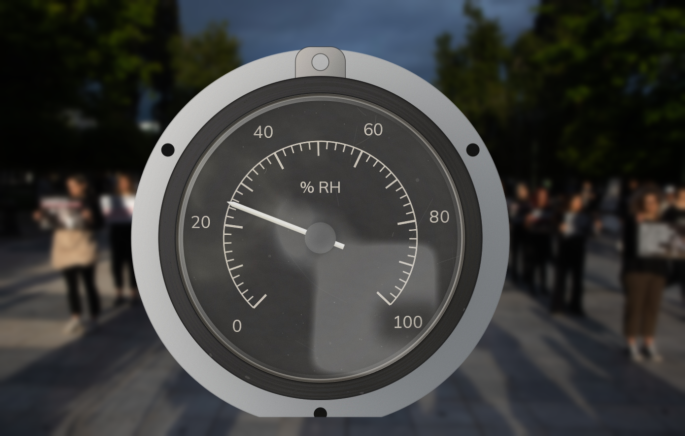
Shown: 25 %
